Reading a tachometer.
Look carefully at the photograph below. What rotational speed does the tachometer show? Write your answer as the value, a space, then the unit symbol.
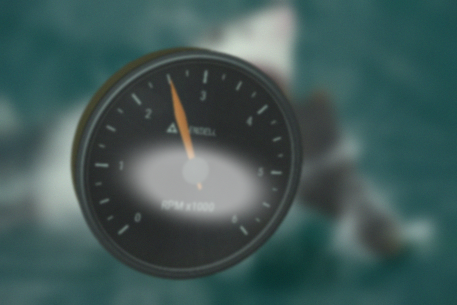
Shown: 2500 rpm
